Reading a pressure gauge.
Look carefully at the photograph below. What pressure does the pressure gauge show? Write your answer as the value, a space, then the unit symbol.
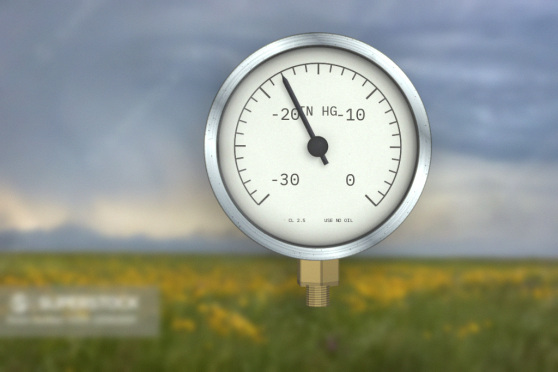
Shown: -18 inHg
